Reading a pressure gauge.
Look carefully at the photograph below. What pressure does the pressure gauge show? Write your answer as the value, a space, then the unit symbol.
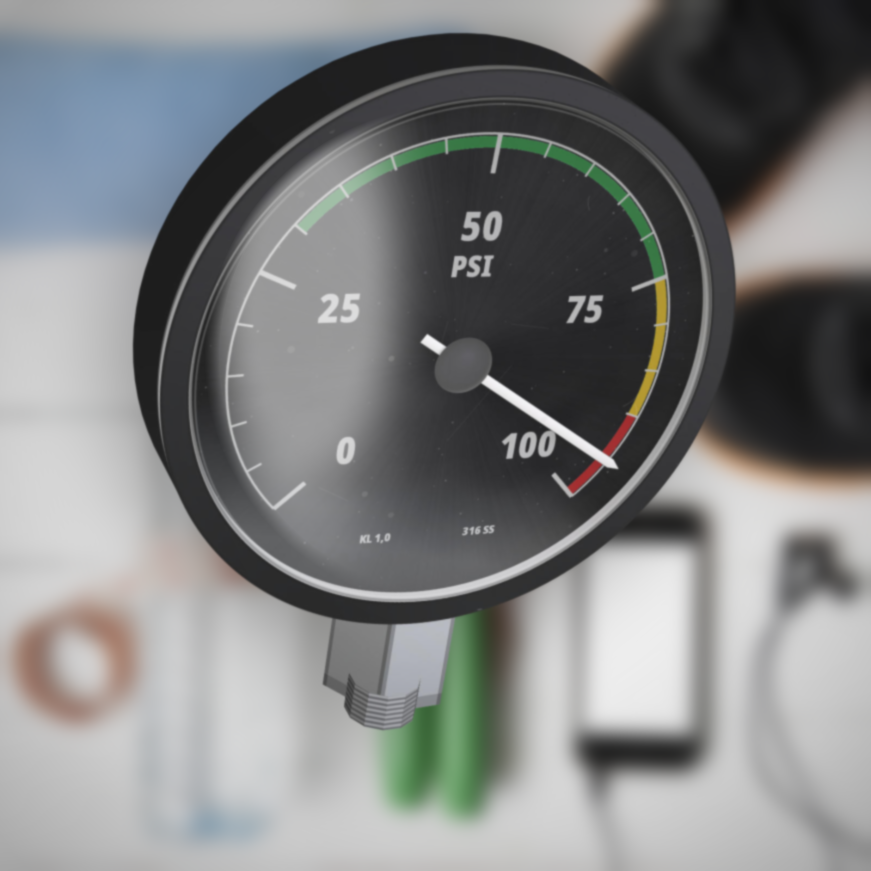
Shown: 95 psi
